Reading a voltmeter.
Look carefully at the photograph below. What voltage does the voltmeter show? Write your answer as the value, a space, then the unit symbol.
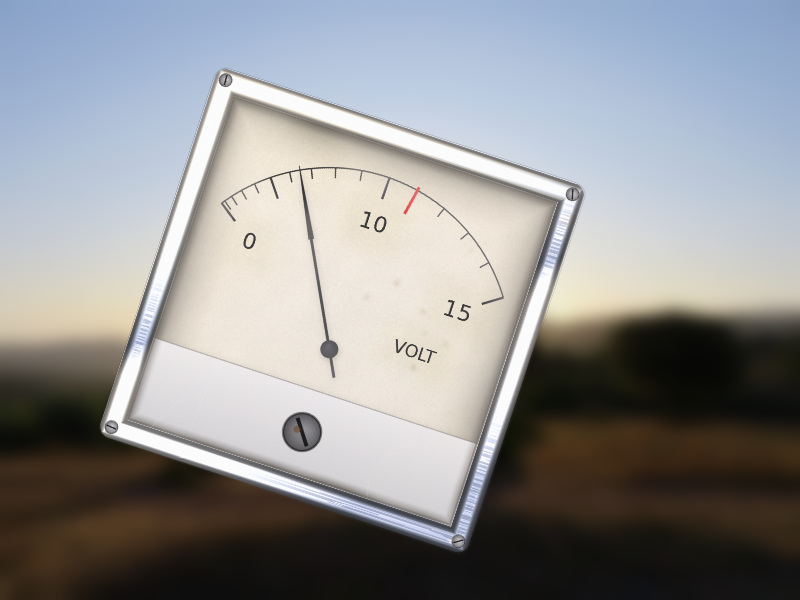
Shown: 6.5 V
